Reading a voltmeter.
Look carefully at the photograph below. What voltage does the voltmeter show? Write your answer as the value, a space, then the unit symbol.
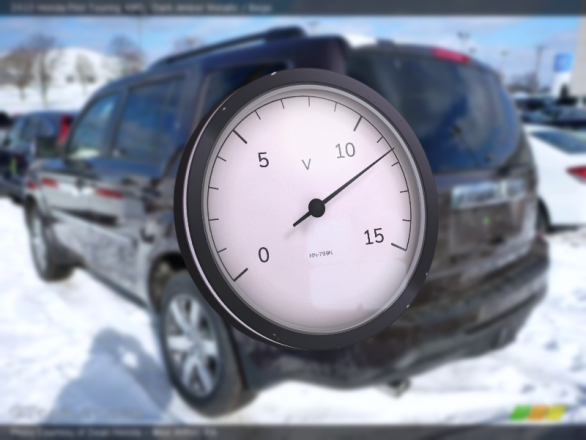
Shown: 11.5 V
